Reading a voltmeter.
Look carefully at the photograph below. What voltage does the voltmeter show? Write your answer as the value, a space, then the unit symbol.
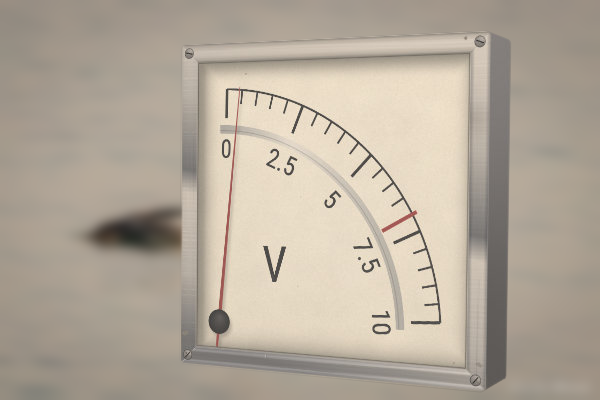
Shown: 0.5 V
